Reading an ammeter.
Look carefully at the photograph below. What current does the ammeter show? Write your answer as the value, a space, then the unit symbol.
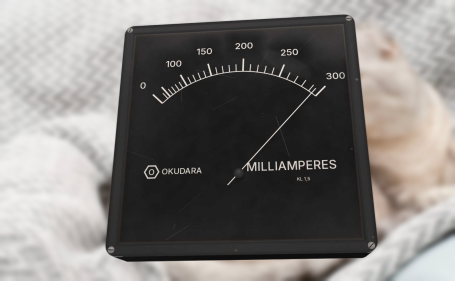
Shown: 295 mA
